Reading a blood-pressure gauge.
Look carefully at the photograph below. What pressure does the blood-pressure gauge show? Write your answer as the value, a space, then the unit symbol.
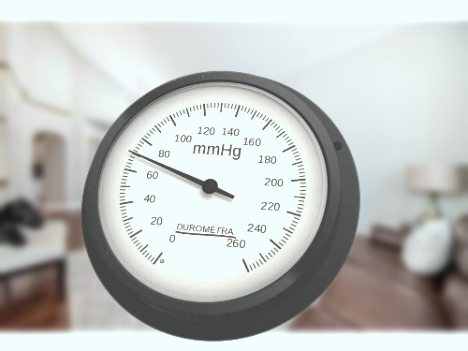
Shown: 70 mmHg
